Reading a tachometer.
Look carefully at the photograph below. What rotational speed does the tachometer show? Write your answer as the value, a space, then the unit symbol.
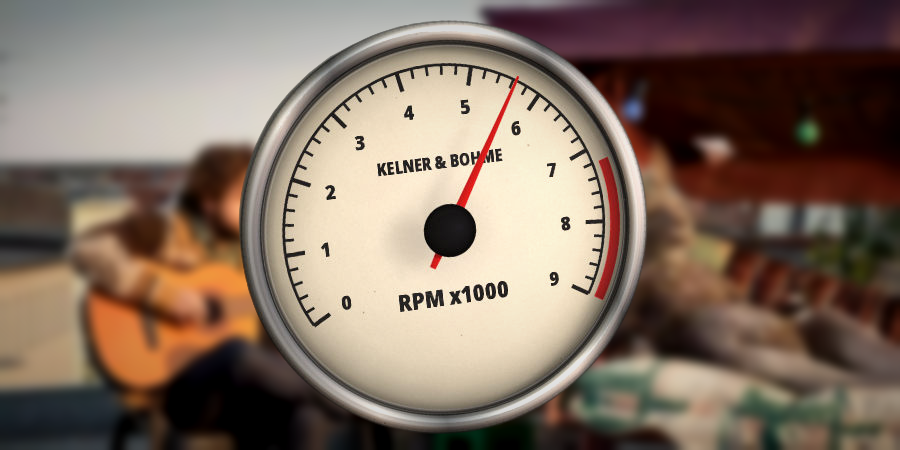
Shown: 5600 rpm
